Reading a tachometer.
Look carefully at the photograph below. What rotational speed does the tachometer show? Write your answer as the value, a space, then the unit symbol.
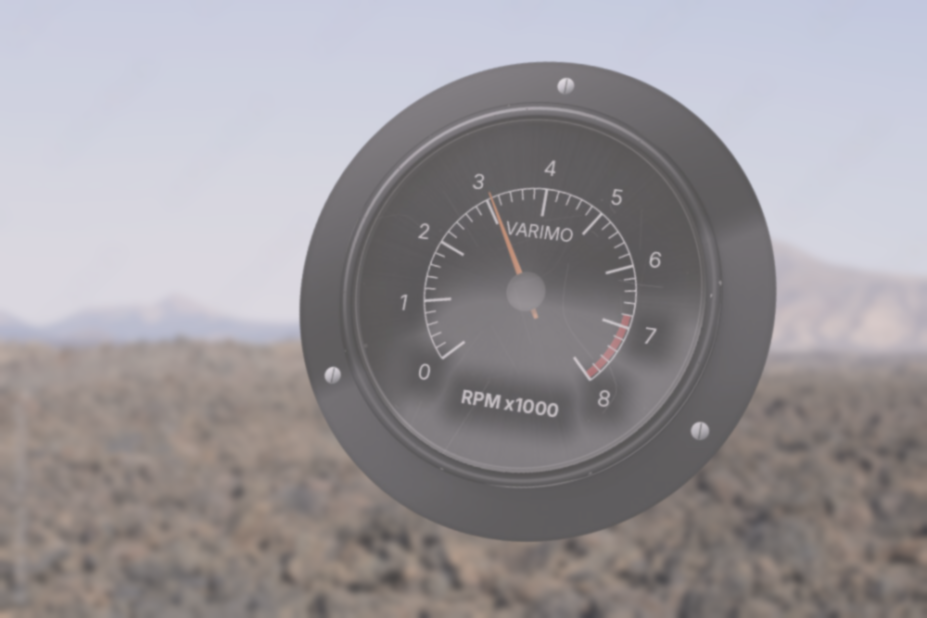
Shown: 3100 rpm
